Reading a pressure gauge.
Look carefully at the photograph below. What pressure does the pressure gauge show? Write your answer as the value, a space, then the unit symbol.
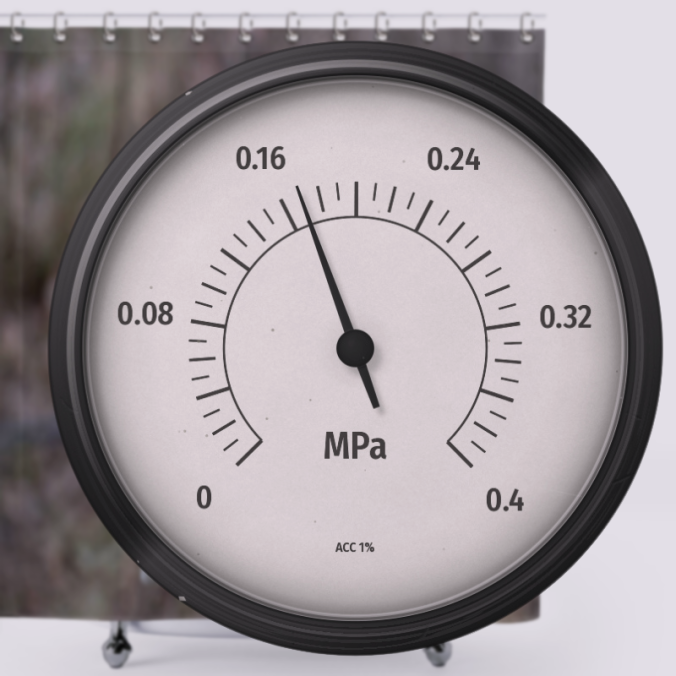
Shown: 0.17 MPa
